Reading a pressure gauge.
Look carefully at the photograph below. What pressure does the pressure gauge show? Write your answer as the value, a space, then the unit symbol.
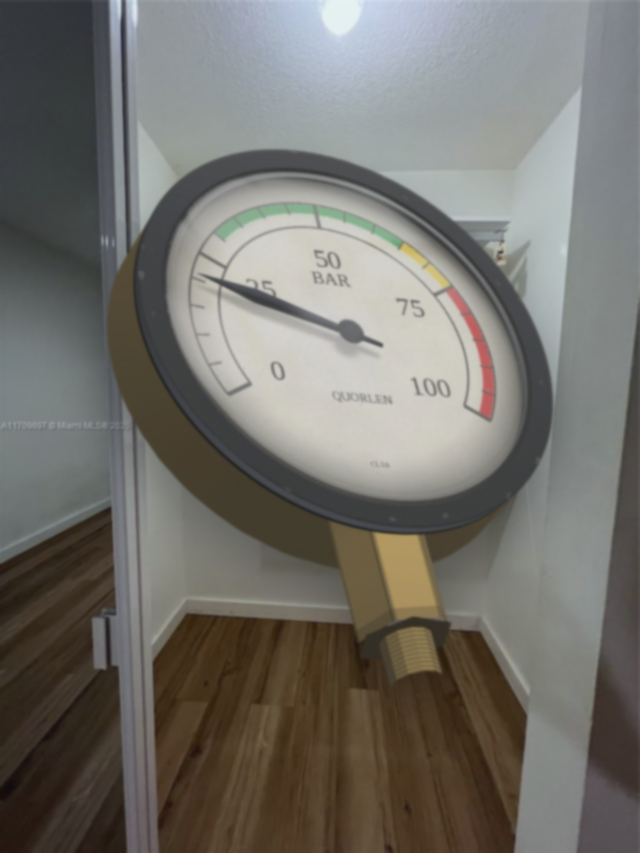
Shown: 20 bar
